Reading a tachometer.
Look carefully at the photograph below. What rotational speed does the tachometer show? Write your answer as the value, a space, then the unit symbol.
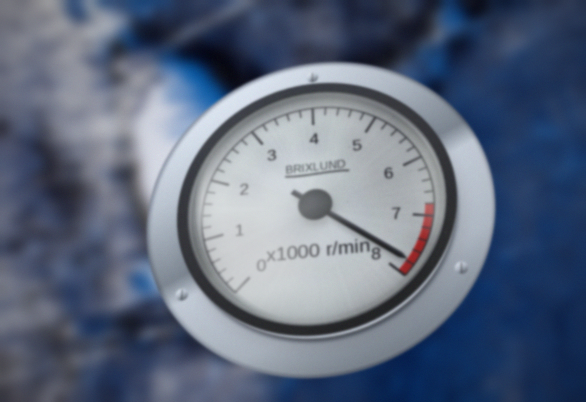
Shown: 7800 rpm
